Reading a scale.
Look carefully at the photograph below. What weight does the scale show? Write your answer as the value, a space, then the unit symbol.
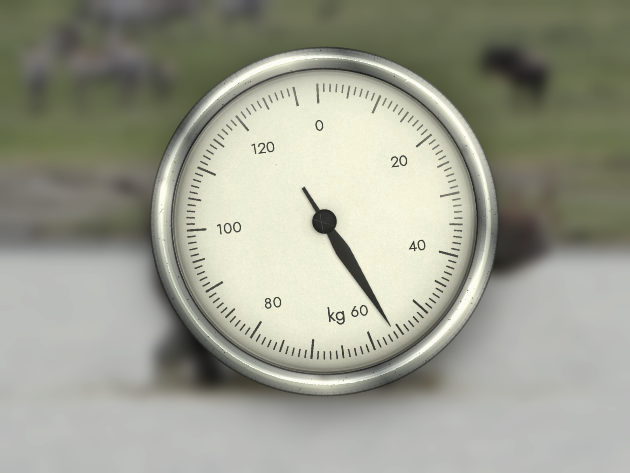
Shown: 56 kg
